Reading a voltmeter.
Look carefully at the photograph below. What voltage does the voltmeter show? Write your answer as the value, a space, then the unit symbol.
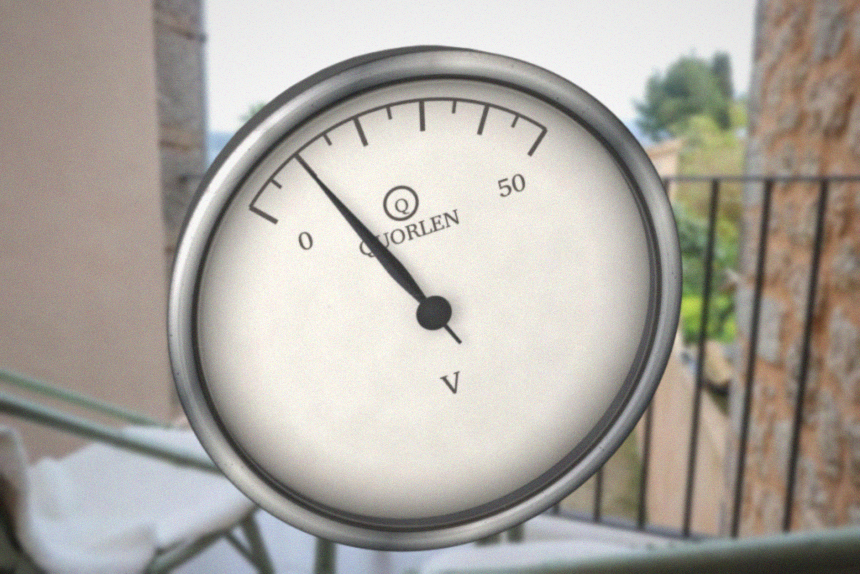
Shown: 10 V
